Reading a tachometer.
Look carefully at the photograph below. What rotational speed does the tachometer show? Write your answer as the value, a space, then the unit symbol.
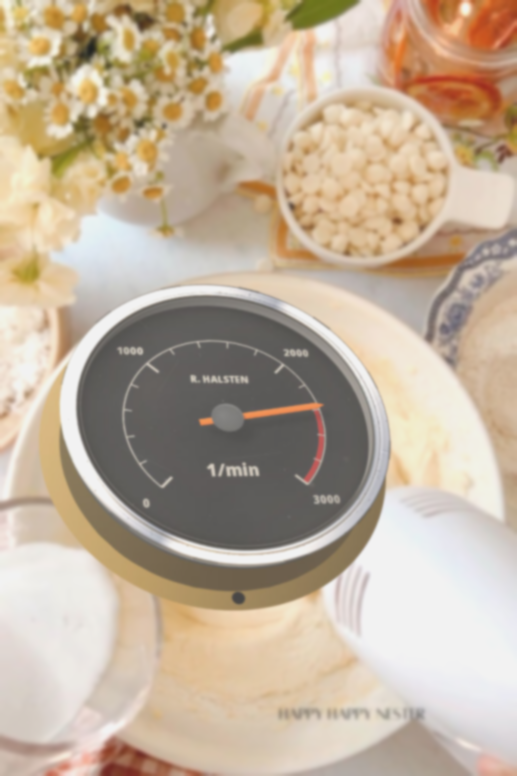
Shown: 2400 rpm
